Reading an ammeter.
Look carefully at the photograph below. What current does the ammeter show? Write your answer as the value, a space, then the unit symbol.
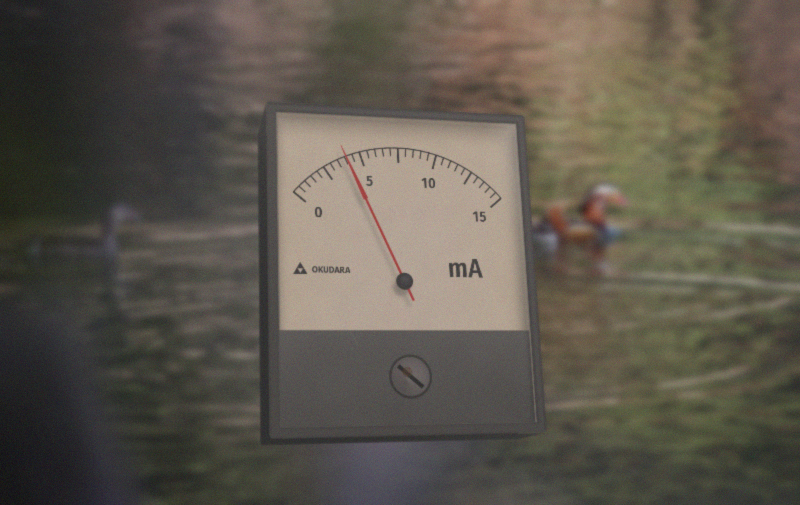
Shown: 4 mA
